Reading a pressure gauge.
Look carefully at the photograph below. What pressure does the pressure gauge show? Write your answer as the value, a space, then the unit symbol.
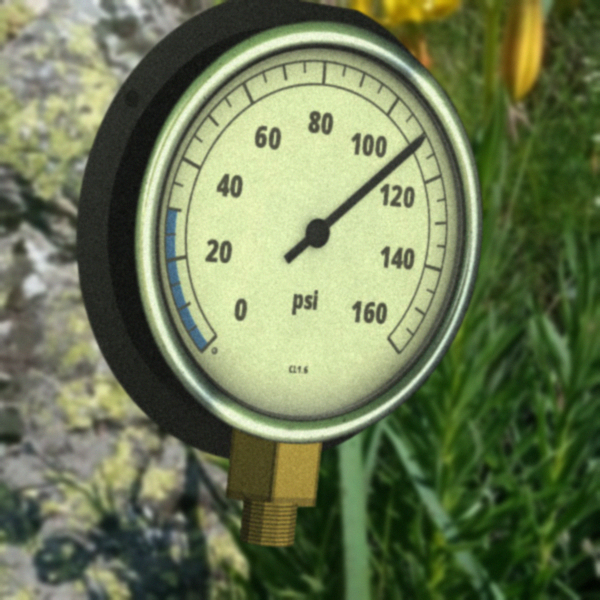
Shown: 110 psi
